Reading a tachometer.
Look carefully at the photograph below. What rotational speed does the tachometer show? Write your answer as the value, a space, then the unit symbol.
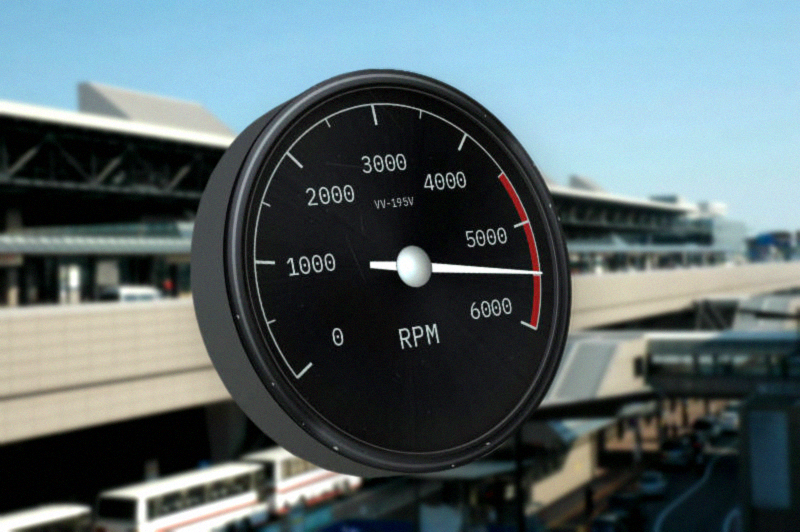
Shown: 5500 rpm
